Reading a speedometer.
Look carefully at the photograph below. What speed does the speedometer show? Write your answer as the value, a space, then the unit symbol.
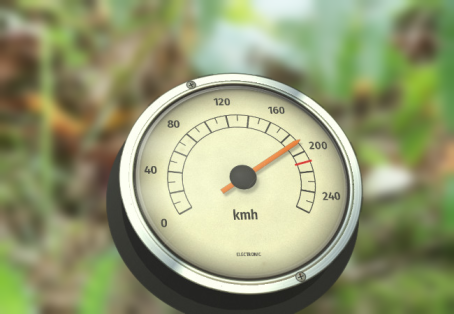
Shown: 190 km/h
